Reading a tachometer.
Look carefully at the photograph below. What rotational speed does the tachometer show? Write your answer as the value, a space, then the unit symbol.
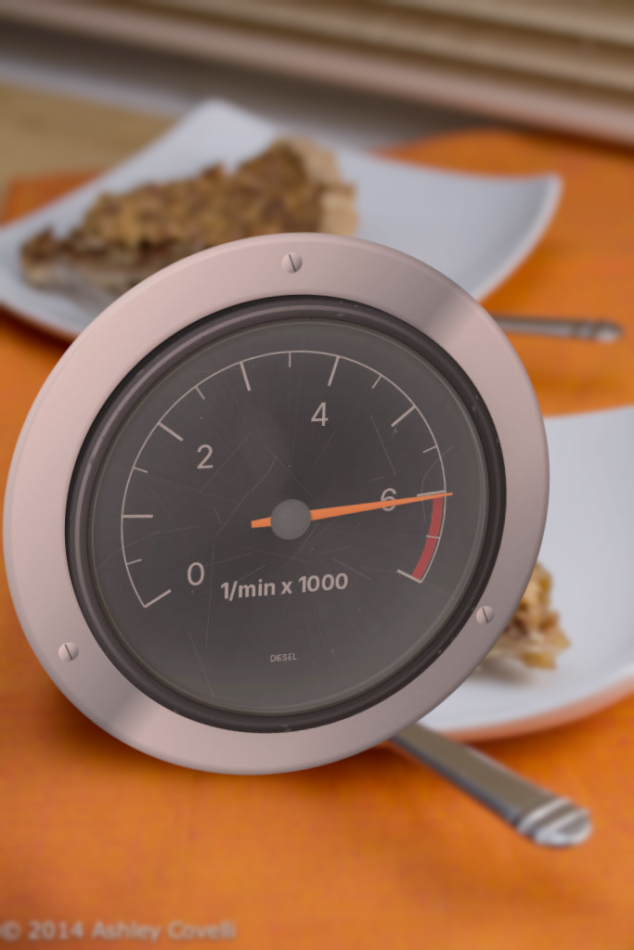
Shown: 6000 rpm
